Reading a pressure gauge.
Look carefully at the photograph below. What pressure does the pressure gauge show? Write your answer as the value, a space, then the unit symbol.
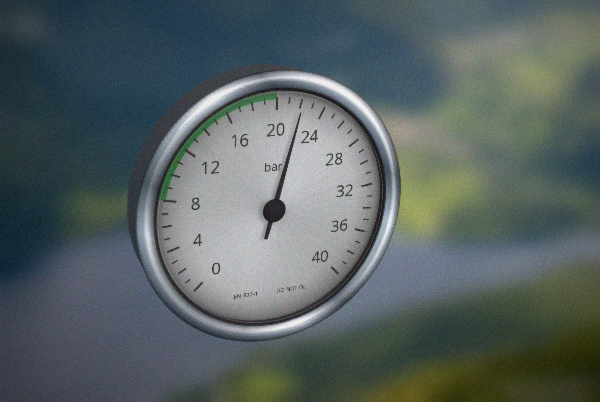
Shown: 22 bar
